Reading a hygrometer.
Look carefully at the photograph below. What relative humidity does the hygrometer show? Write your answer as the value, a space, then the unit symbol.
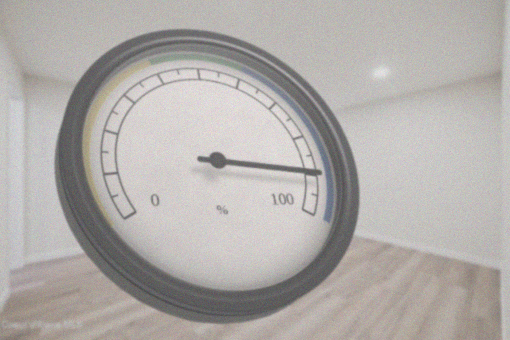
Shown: 90 %
